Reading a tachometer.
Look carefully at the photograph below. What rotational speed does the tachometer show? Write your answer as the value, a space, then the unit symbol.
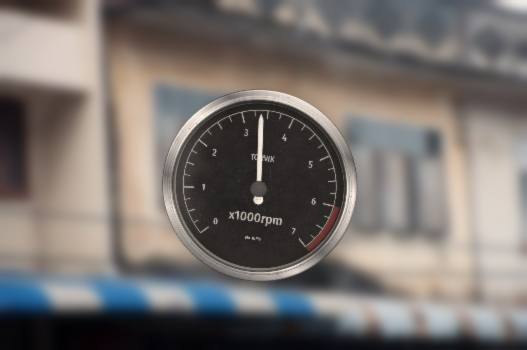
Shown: 3375 rpm
